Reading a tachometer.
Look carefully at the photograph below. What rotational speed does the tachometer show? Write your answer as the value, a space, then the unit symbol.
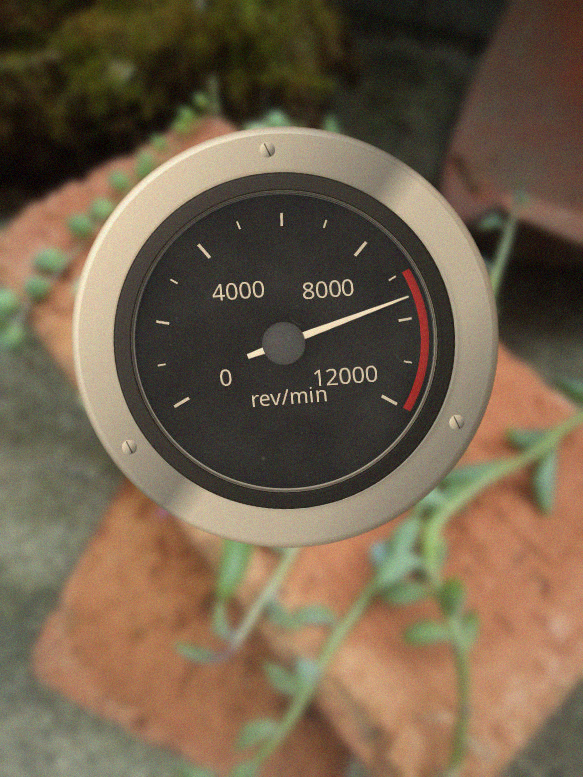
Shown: 9500 rpm
